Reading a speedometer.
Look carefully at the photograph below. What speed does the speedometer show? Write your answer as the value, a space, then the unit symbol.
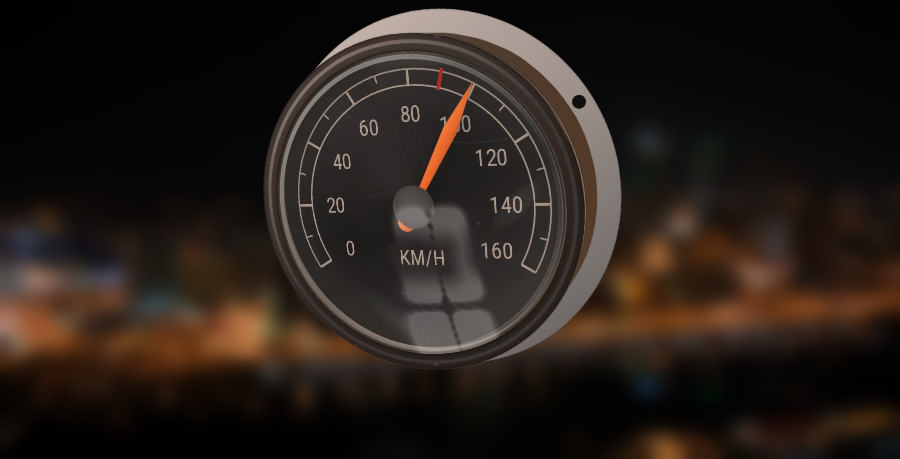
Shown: 100 km/h
